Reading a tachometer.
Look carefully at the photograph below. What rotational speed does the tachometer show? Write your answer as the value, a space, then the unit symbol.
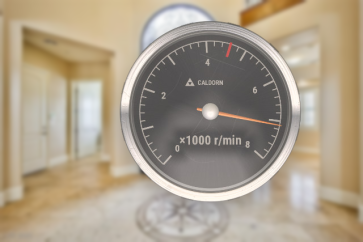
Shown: 7100 rpm
